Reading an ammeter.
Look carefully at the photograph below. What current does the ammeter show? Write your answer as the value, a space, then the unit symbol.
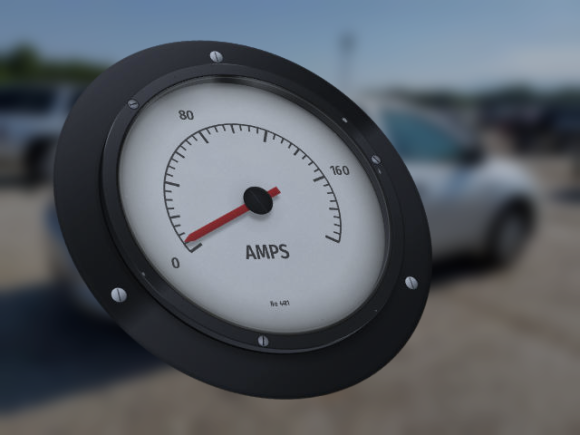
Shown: 5 A
